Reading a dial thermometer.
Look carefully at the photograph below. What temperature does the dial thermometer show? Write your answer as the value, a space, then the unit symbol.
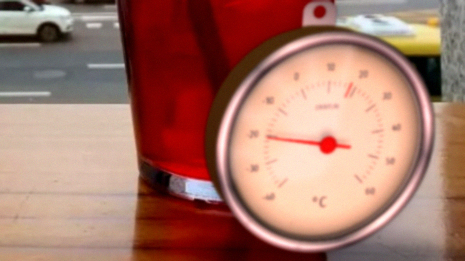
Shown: -20 °C
